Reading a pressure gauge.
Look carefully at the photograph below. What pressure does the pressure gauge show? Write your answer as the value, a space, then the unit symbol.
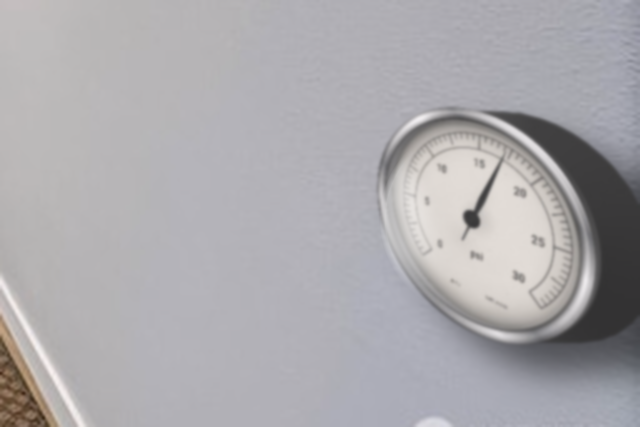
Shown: 17.5 psi
